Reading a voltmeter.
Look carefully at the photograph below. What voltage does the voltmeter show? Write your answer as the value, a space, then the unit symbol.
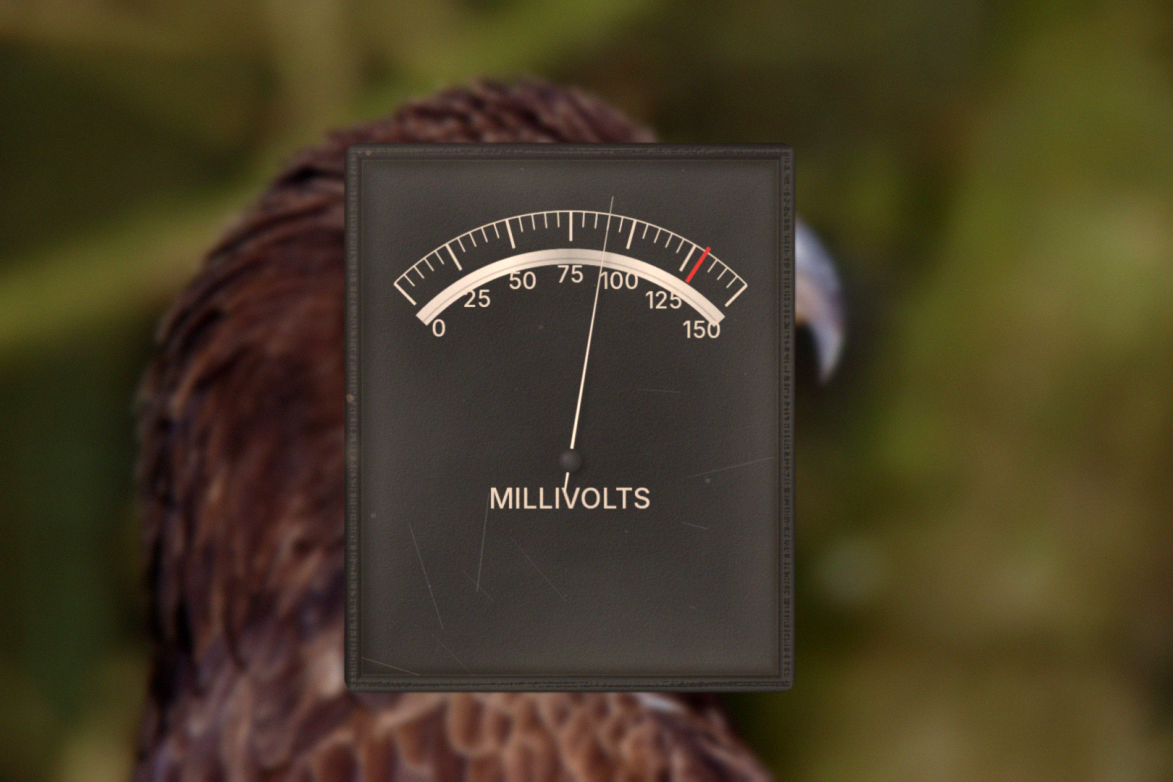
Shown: 90 mV
